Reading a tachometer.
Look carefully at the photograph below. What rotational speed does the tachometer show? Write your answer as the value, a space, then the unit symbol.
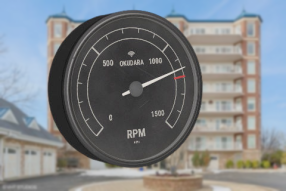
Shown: 1150 rpm
